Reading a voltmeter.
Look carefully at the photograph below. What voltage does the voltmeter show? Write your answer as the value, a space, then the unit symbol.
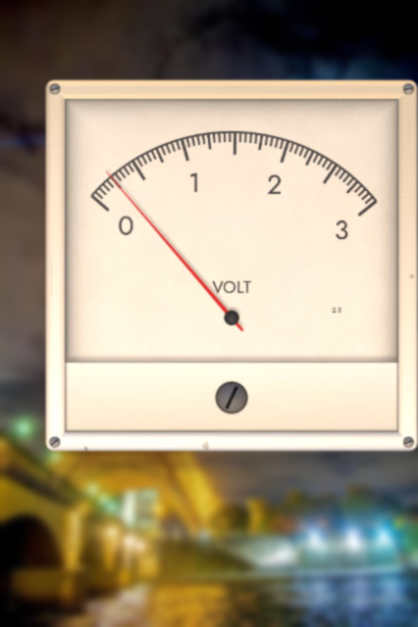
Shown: 0.25 V
